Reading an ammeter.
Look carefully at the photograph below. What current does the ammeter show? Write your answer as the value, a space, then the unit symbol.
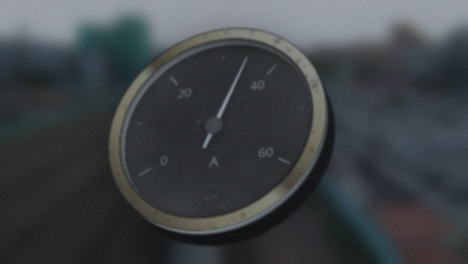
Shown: 35 A
